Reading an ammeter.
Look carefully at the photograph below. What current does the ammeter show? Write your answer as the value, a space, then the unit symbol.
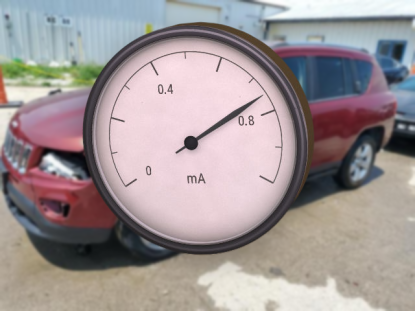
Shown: 0.75 mA
